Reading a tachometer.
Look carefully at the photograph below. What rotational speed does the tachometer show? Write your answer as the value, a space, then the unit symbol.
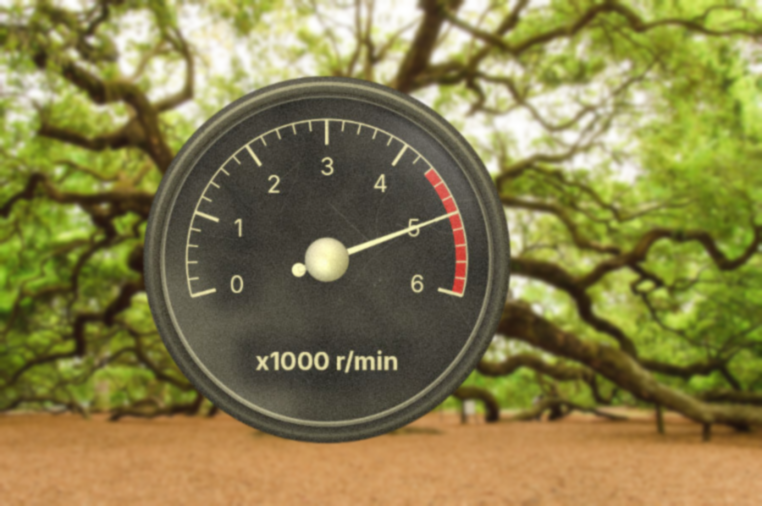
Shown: 5000 rpm
